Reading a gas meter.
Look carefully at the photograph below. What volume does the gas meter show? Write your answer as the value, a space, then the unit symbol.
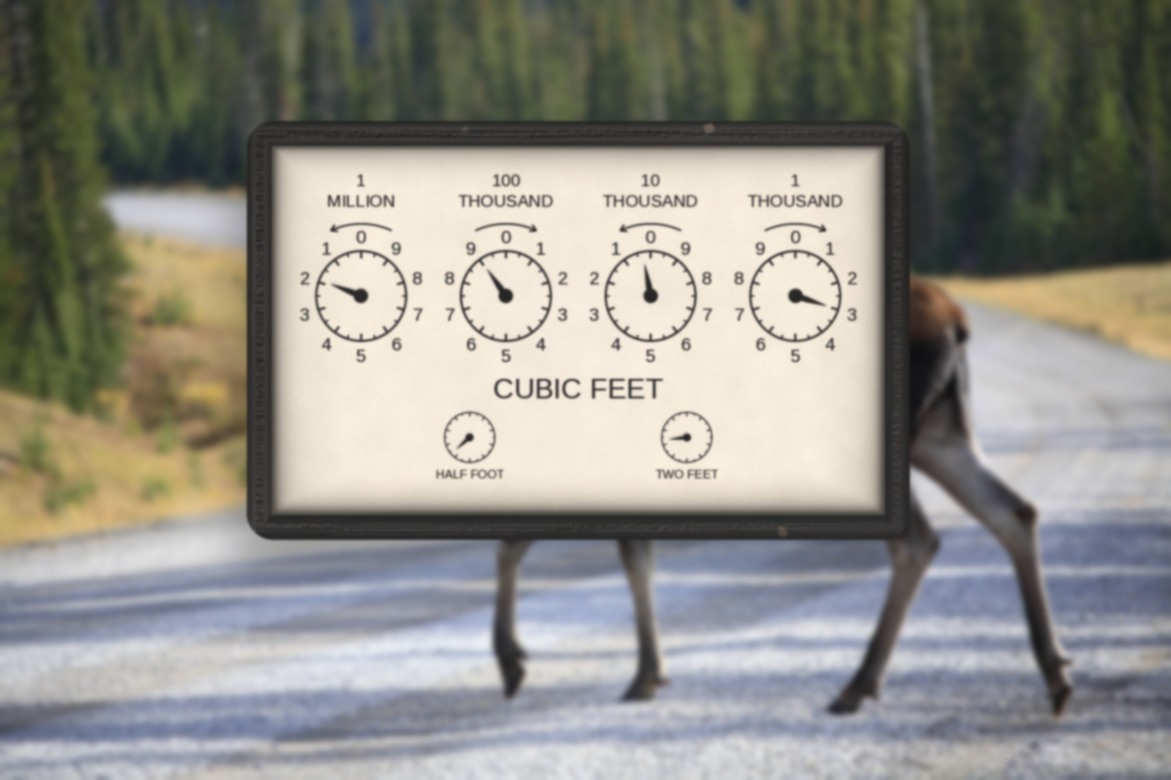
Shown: 190300 ft³
